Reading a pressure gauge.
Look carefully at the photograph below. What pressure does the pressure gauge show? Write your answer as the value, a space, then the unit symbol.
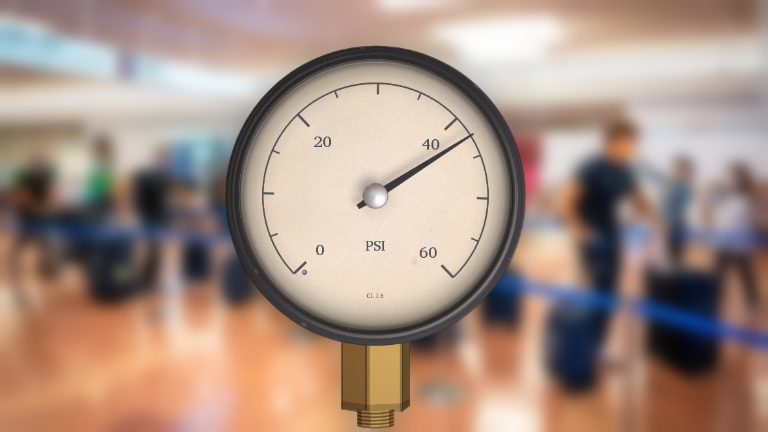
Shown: 42.5 psi
